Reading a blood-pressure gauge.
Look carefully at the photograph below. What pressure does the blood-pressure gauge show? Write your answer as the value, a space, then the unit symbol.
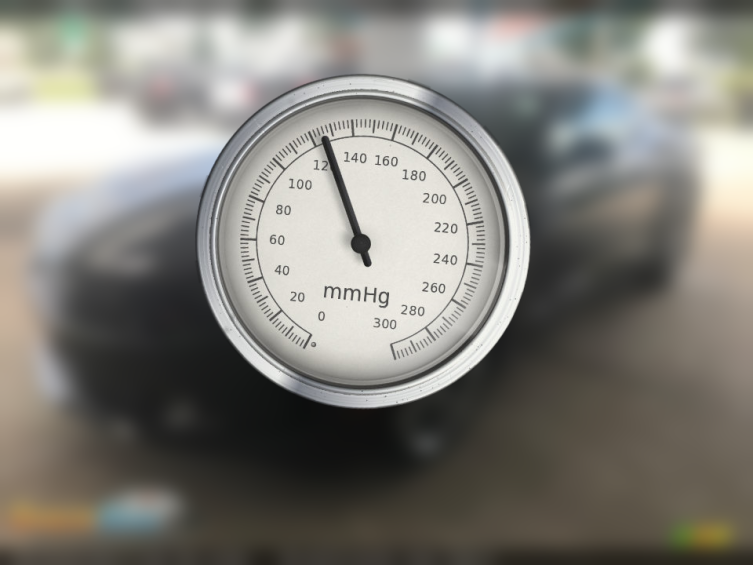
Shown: 126 mmHg
